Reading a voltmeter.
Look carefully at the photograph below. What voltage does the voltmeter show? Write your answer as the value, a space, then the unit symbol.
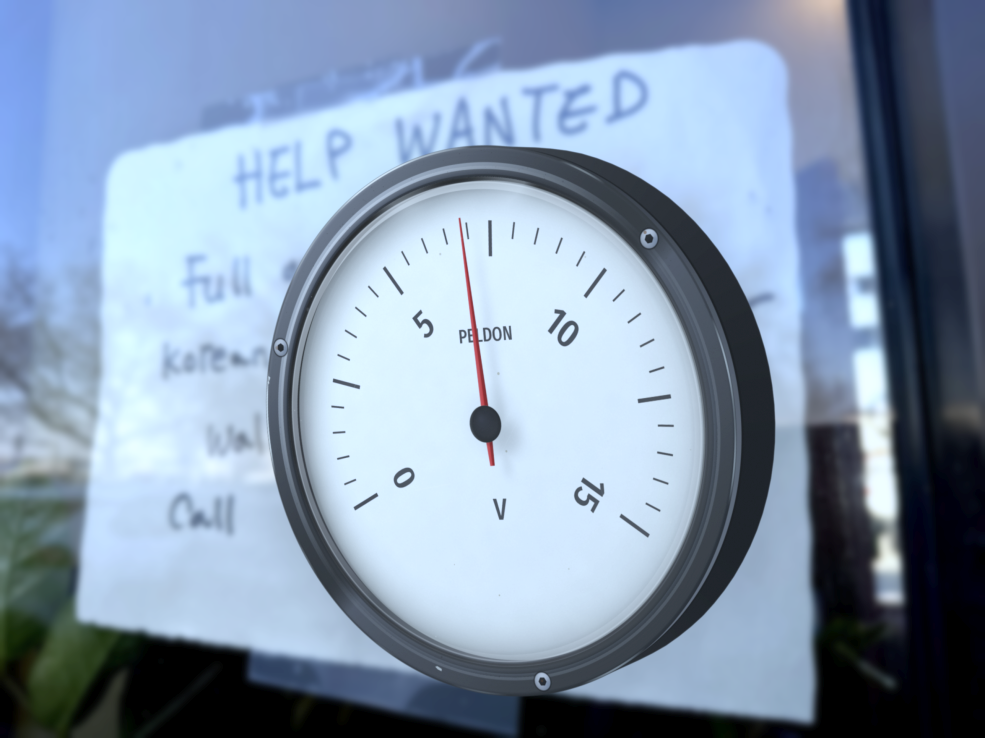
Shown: 7 V
